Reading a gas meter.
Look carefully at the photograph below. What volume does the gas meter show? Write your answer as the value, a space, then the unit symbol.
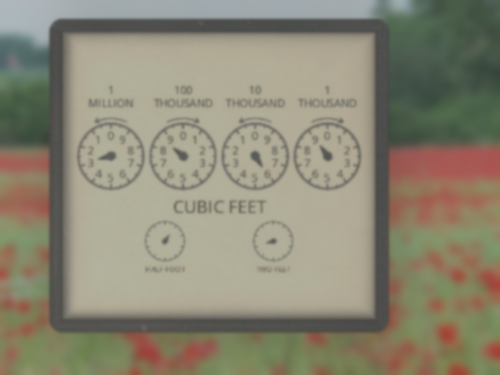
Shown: 285900 ft³
